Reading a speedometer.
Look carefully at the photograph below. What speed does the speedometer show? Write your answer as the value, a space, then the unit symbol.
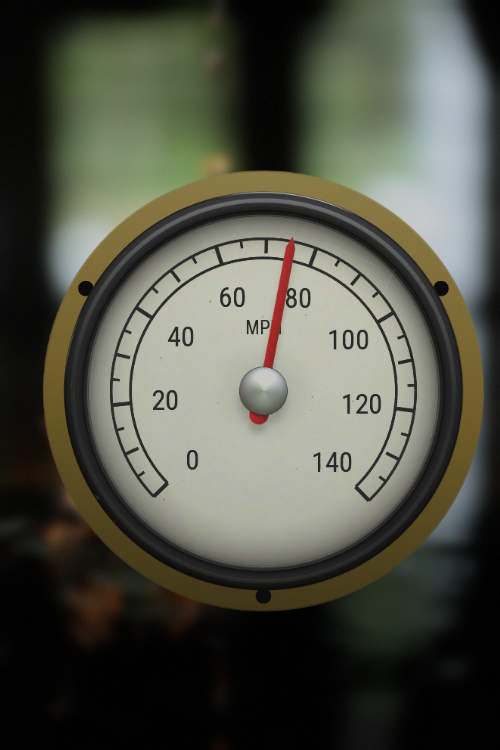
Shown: 75 mph
